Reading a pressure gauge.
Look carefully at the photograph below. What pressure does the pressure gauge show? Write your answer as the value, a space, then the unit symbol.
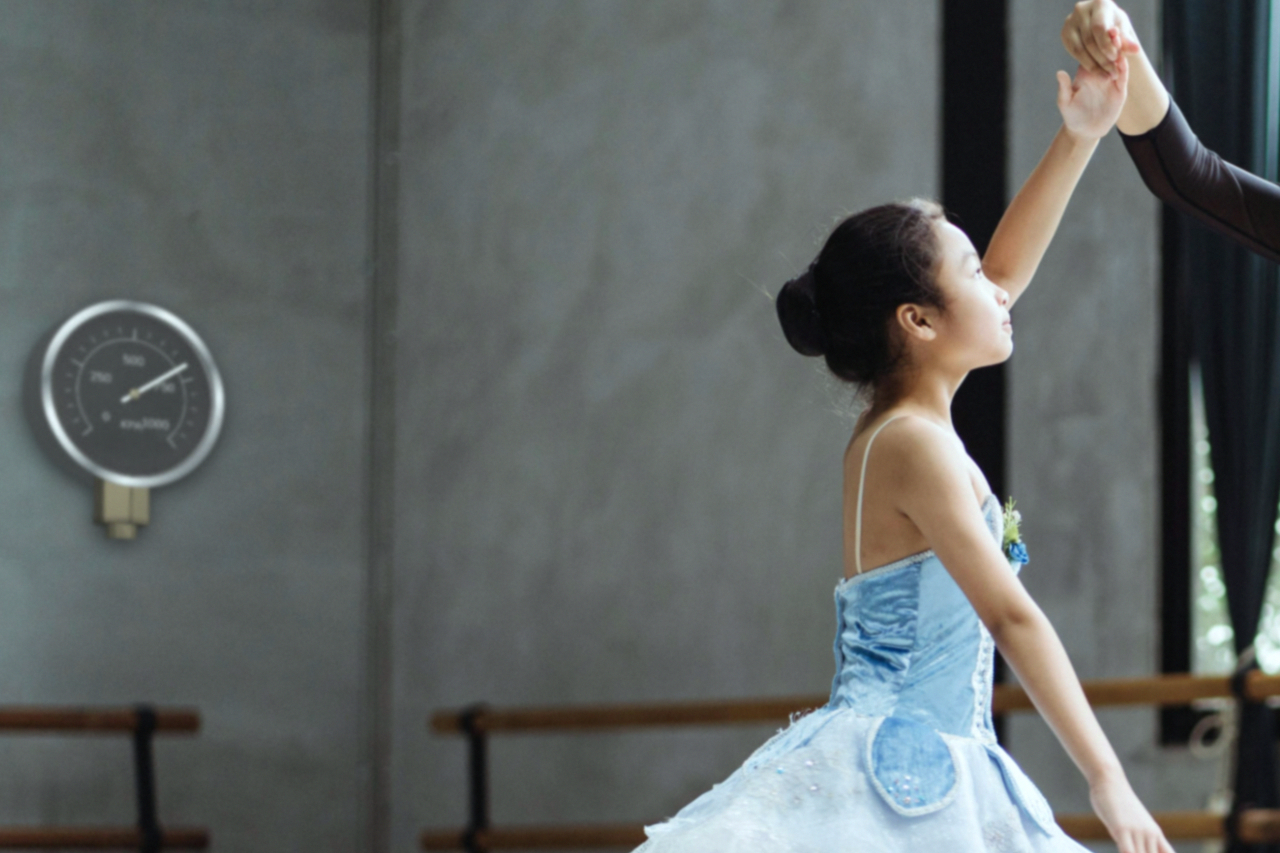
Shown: 700 kPa
